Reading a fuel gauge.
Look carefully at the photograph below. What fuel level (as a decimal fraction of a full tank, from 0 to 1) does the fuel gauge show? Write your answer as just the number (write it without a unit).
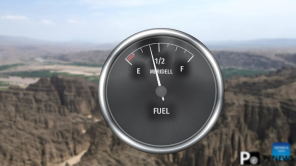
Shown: 0.375
